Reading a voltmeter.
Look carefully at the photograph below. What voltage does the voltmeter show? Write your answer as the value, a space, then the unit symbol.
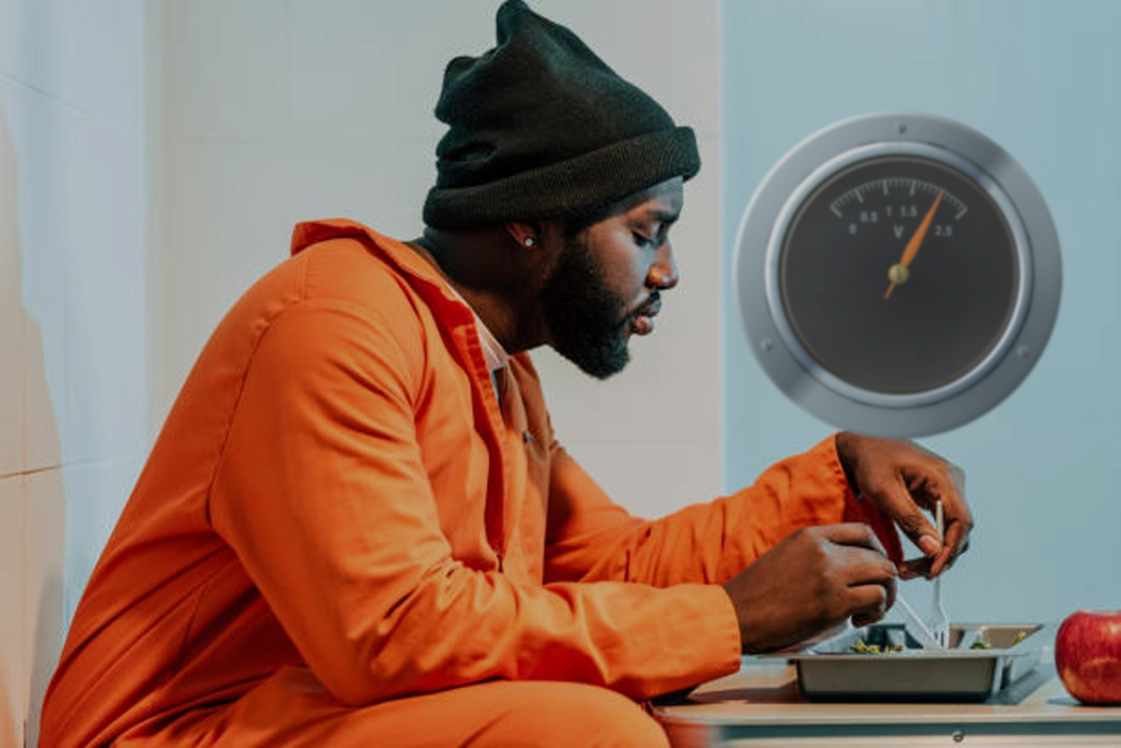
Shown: 2 V
